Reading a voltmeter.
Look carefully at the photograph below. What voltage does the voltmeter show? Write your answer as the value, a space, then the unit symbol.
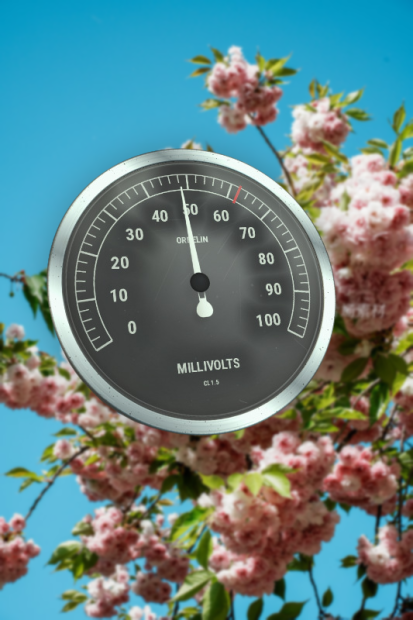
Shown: 48 mV
